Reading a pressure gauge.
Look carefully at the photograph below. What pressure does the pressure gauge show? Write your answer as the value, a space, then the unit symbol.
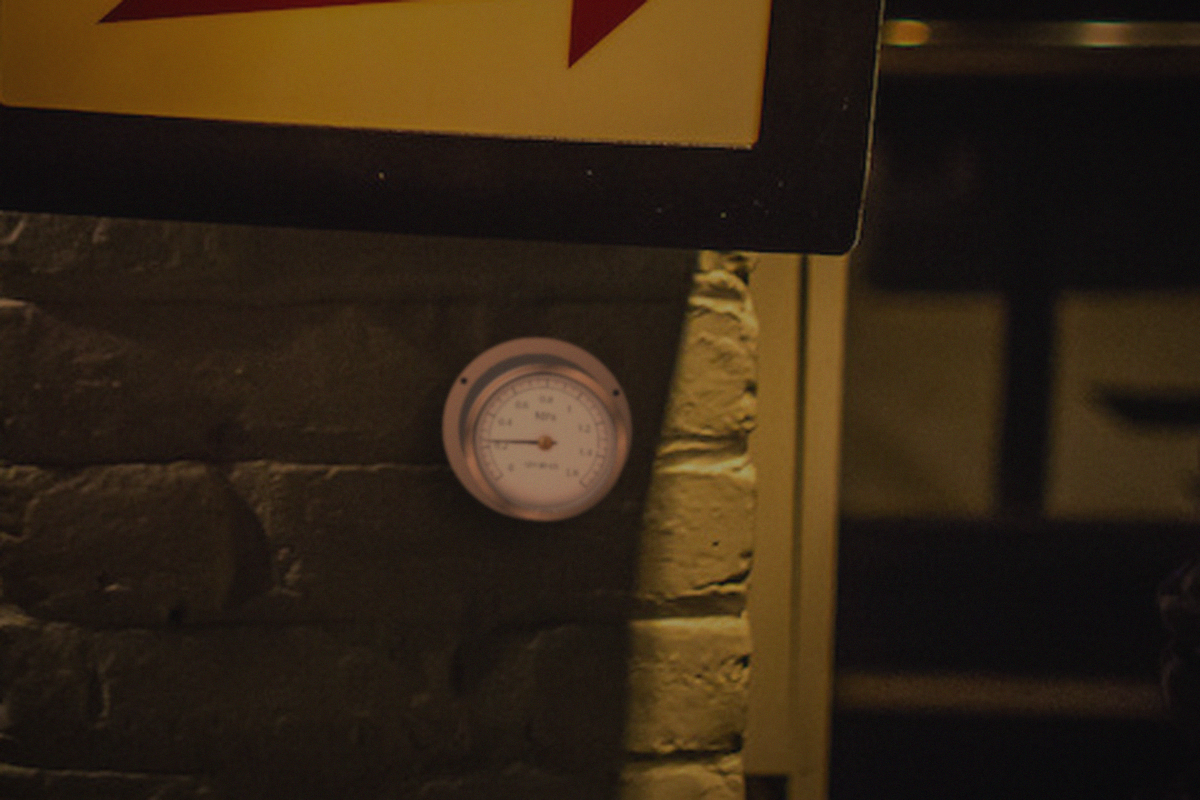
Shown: 0.25 MPa
